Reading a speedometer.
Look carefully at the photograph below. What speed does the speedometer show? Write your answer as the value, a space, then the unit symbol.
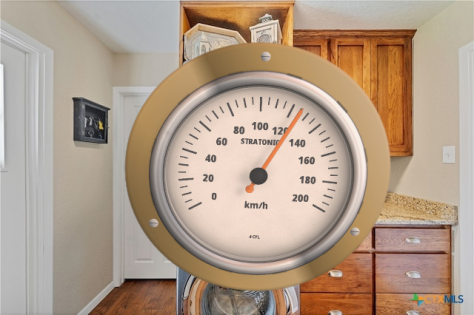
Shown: 125 km/h
